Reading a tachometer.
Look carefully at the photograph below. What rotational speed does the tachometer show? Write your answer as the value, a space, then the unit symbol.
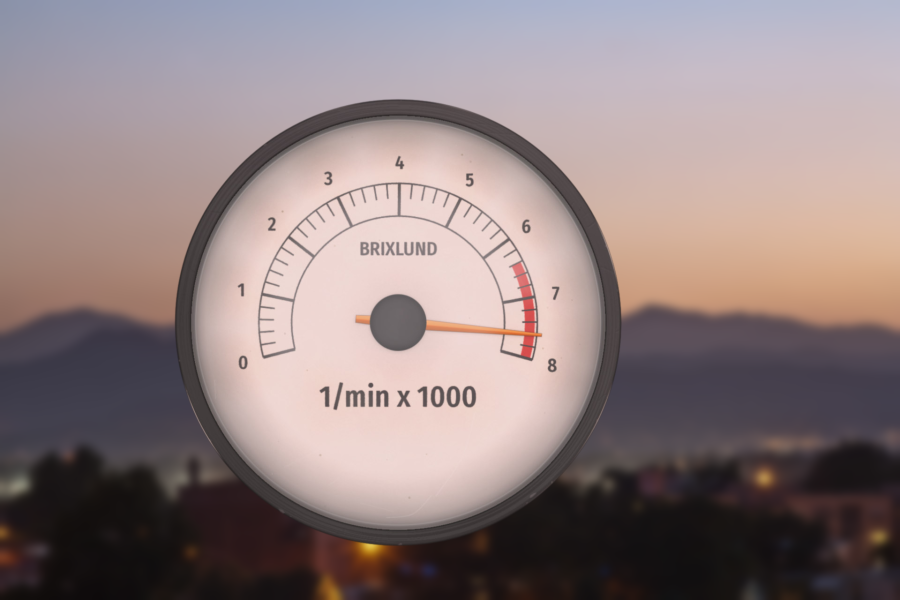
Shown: 7600 rpm
